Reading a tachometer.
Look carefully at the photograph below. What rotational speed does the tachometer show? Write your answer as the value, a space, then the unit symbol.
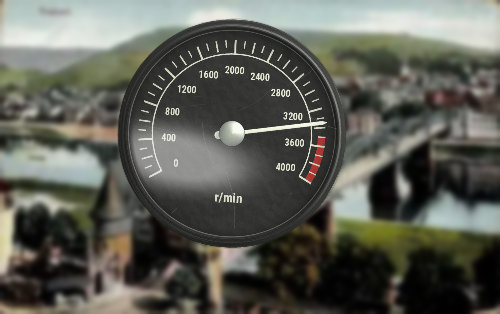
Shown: 3350 rpm
